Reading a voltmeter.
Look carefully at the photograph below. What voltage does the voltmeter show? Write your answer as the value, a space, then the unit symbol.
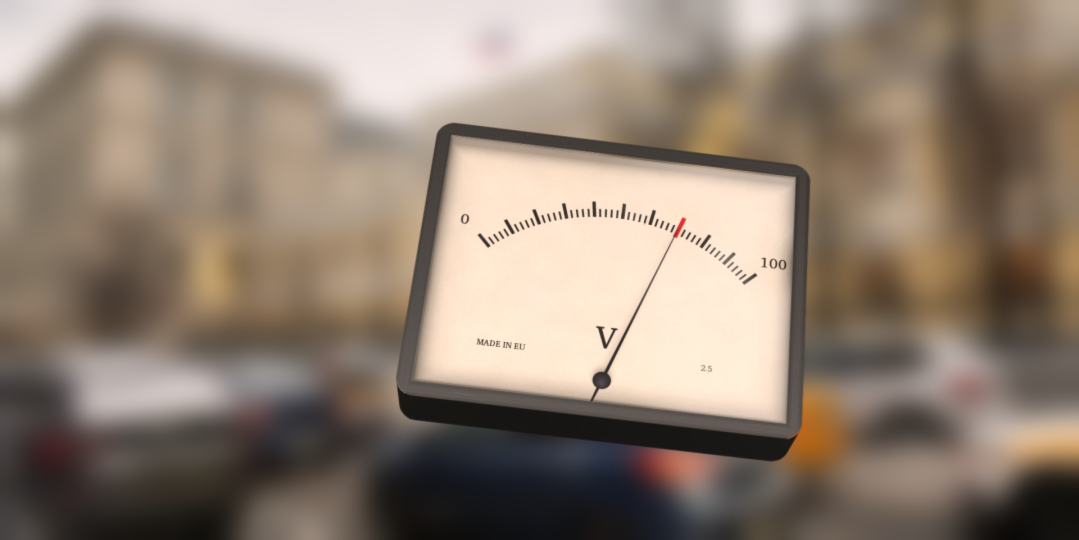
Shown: 70 V
